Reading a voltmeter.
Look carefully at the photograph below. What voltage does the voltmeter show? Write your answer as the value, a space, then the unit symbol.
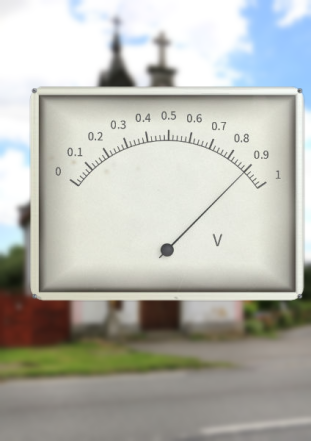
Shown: 0.9 V
